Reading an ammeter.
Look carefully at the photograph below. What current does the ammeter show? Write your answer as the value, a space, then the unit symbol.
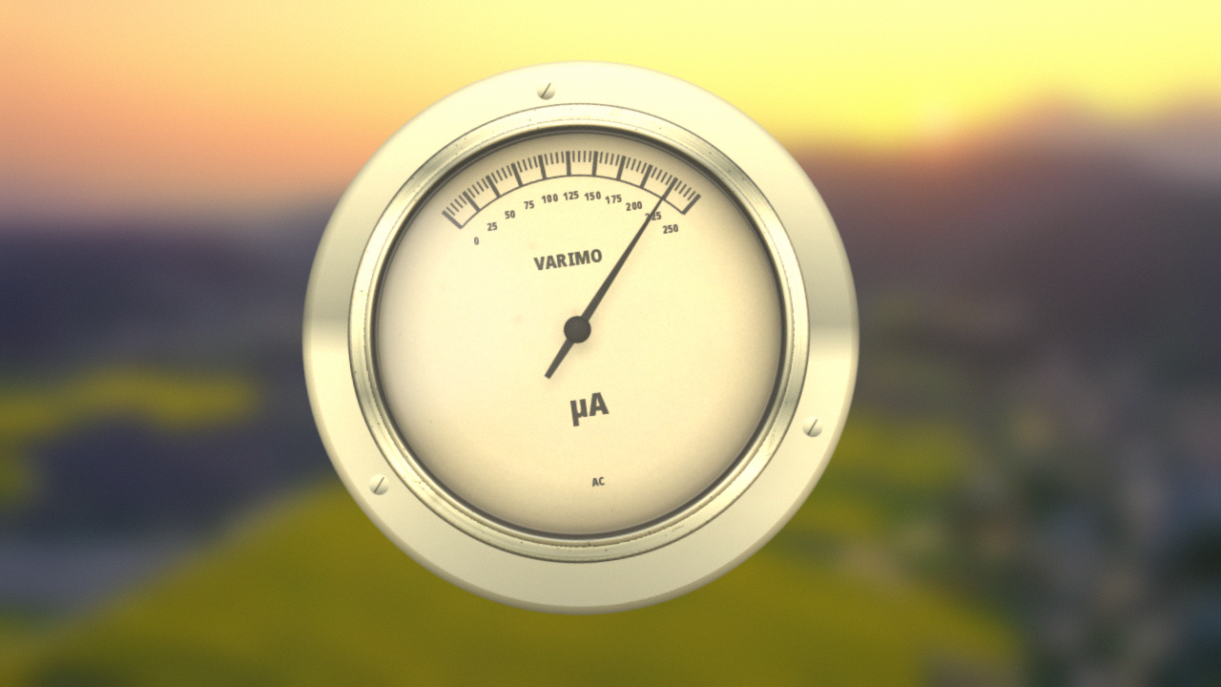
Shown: 225 µA
